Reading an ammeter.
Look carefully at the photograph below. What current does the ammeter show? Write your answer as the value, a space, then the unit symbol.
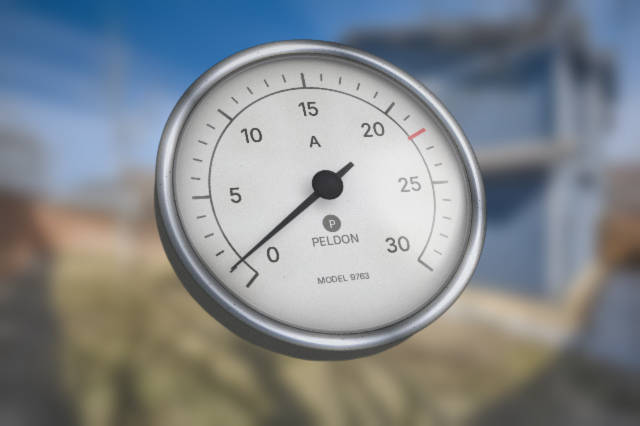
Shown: 1 A
